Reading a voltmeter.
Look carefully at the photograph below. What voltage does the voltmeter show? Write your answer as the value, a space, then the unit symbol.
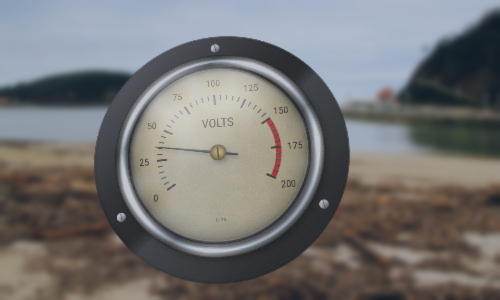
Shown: 35 V
